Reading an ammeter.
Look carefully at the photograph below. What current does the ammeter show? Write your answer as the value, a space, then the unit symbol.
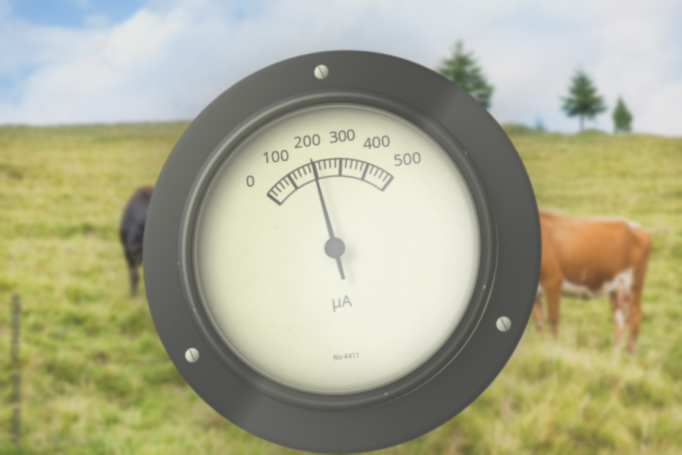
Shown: 200 µA
